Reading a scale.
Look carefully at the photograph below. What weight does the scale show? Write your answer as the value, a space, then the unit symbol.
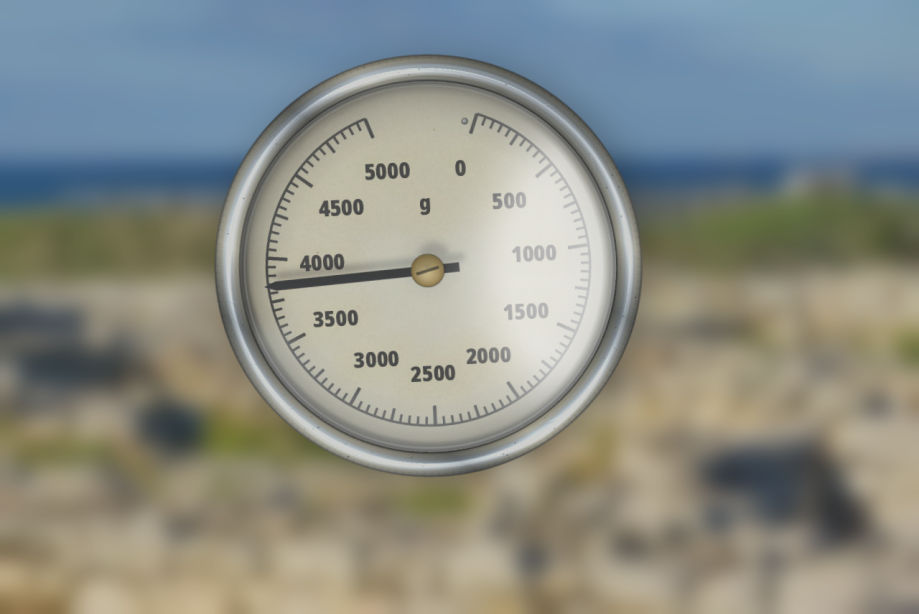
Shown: 3850 g
